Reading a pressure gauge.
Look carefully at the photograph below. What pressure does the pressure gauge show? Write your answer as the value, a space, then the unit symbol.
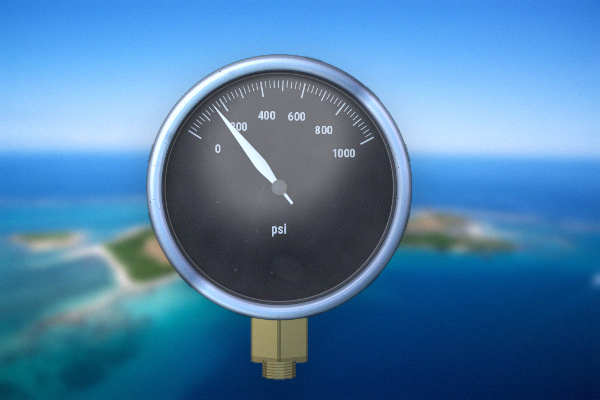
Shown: 160 psi
